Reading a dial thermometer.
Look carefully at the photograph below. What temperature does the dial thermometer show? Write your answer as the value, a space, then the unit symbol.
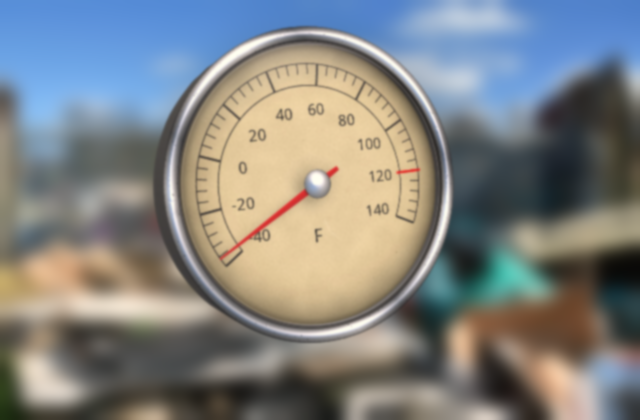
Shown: -36 °F
